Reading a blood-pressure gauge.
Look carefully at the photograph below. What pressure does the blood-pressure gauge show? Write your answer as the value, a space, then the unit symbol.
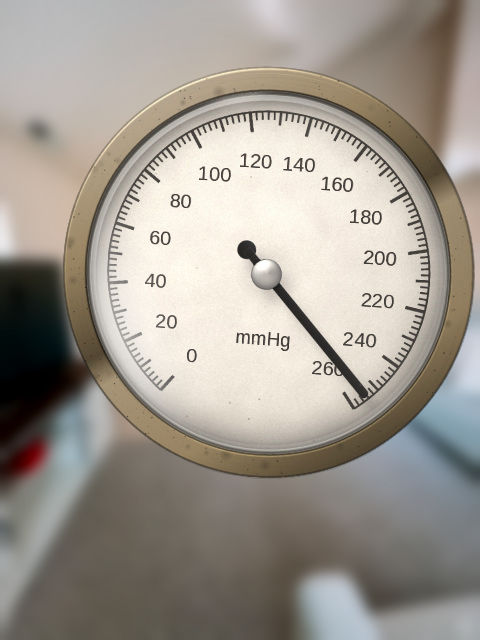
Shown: 254 mmHg
